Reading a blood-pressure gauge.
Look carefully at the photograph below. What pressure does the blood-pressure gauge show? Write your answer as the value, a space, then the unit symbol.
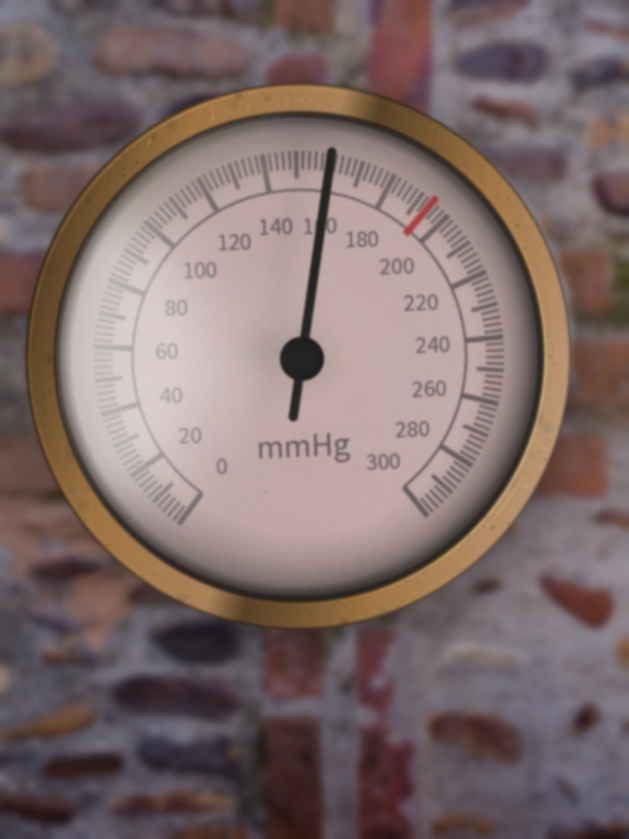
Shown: 160 mmHg
